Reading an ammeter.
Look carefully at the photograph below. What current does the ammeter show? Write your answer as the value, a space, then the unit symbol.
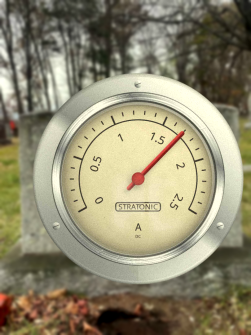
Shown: 1.7 A
